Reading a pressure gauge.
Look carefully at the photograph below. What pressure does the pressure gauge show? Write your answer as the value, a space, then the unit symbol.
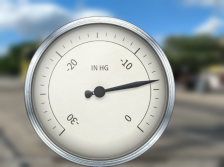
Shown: -6 inHg
